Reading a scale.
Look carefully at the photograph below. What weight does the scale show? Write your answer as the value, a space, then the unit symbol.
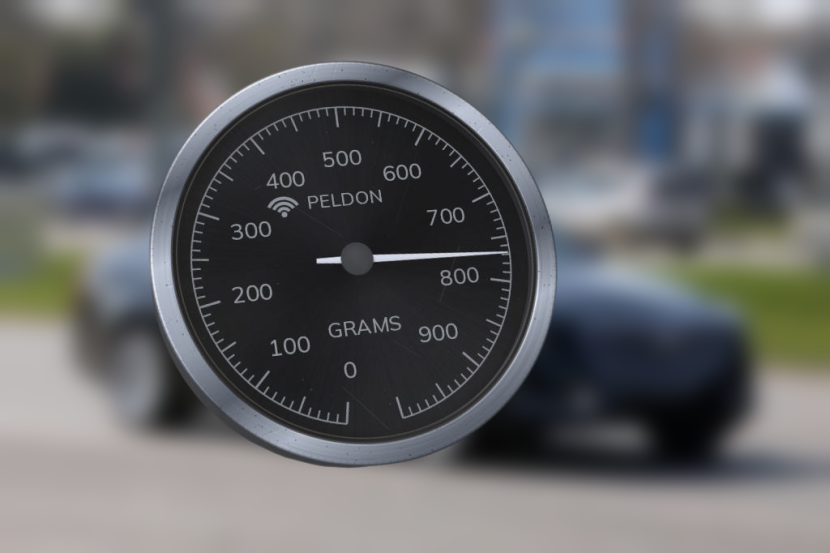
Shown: 770 g
